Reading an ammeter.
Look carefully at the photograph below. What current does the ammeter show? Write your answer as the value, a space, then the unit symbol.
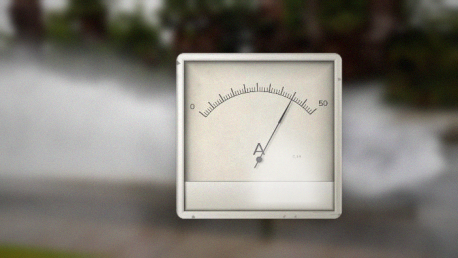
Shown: 40 A
